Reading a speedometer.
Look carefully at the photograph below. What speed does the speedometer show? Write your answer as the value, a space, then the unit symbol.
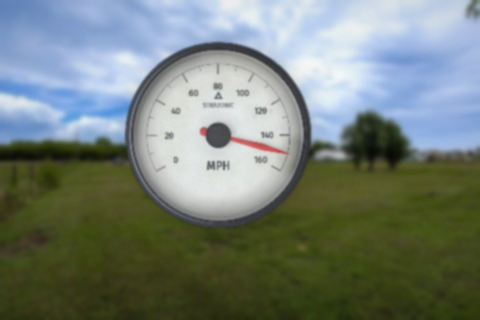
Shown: 150 mph
